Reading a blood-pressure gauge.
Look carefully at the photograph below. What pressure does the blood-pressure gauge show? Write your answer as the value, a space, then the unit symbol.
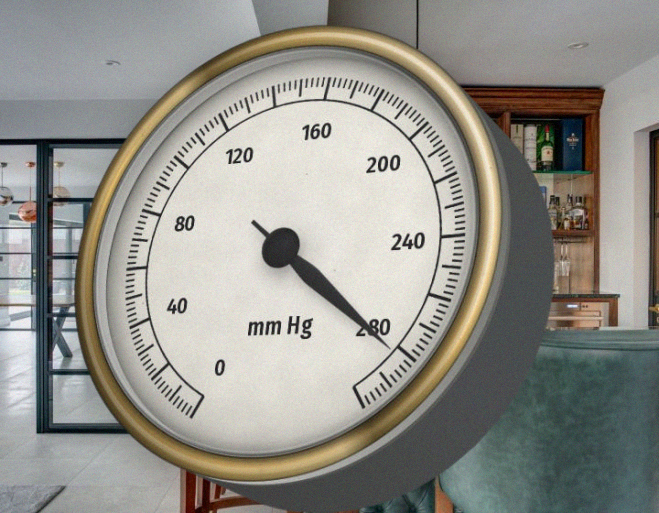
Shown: 282 mmHg
